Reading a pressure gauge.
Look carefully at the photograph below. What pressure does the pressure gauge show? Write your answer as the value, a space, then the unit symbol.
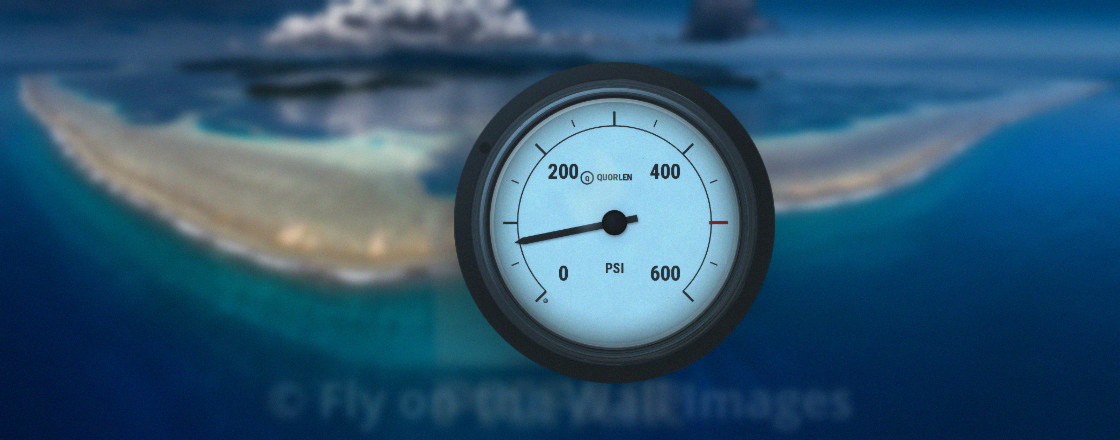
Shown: 75 psi
